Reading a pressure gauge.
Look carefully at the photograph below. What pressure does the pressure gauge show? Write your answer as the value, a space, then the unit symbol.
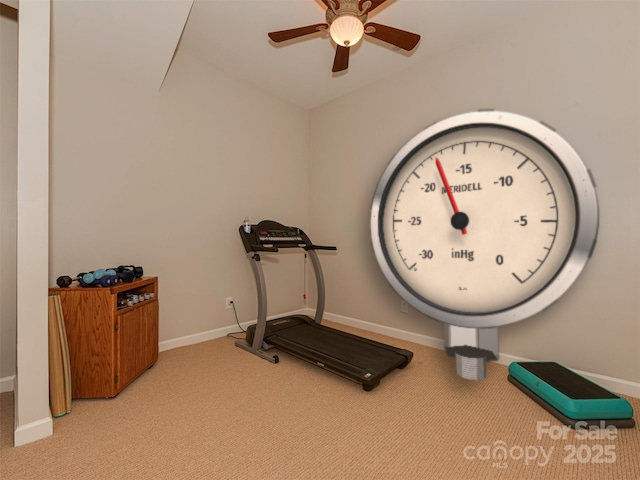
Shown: -17.5 inHg
